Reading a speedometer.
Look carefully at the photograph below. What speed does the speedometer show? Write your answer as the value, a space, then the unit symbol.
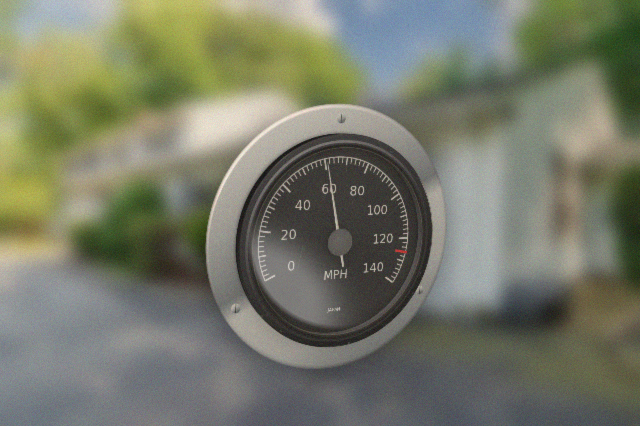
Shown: 60 mph
